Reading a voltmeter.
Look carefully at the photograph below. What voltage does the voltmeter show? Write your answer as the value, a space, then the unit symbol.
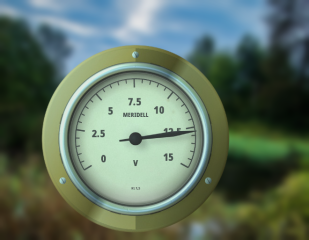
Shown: 12.75 V
